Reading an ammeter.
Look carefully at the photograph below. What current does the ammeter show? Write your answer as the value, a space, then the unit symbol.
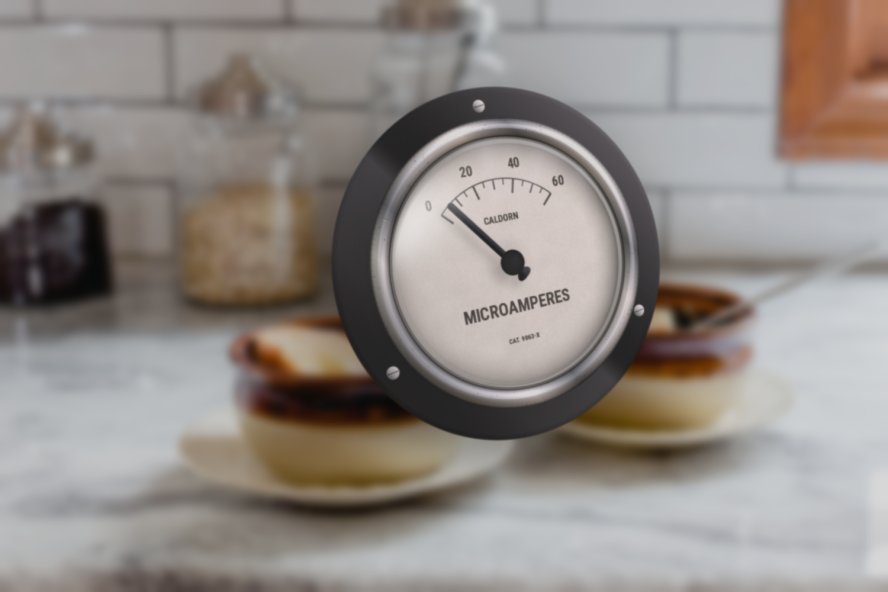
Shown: 5 µA
